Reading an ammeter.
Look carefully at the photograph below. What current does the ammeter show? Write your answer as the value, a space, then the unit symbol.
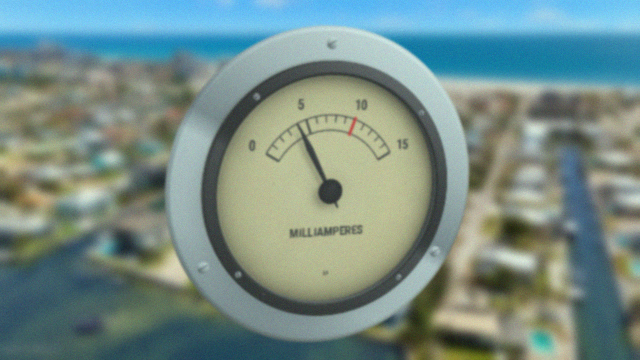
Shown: 4 mA
